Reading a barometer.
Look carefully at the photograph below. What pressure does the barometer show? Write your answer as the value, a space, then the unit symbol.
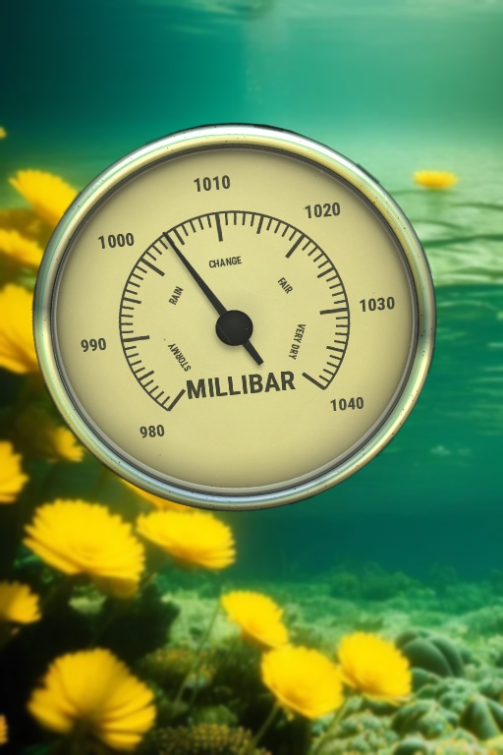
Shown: 1004 mbar
